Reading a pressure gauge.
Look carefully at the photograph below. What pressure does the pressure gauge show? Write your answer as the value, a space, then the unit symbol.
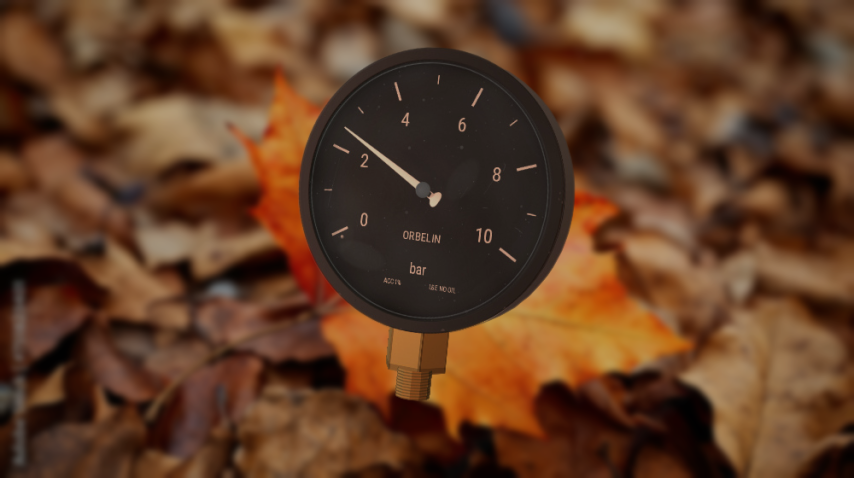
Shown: 2.5 bar
